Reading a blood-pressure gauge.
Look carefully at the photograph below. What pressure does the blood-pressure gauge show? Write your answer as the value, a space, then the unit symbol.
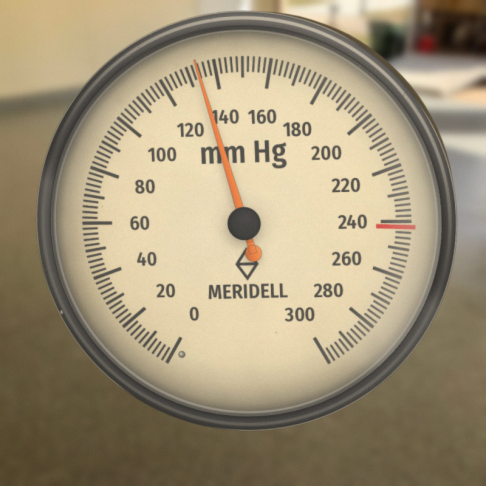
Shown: 134 mmHg
